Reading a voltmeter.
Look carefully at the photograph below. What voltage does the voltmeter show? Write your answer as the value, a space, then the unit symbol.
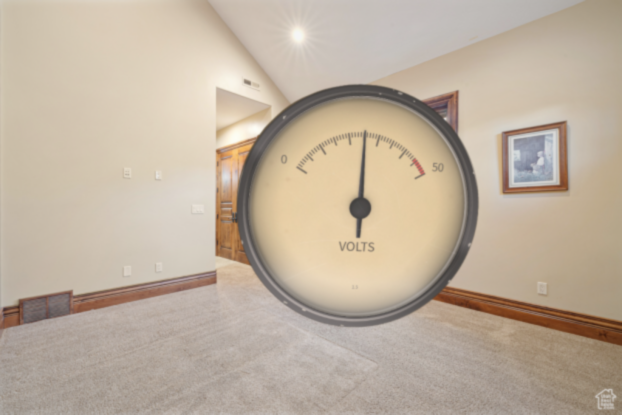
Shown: 25 V
